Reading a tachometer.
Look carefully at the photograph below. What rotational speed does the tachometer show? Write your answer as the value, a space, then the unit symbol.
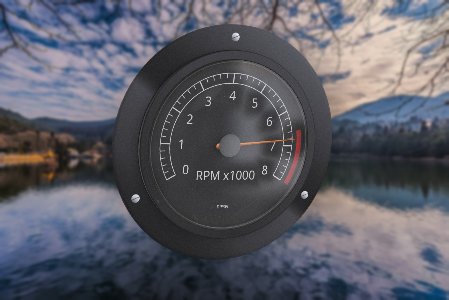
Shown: 6800 rpm
